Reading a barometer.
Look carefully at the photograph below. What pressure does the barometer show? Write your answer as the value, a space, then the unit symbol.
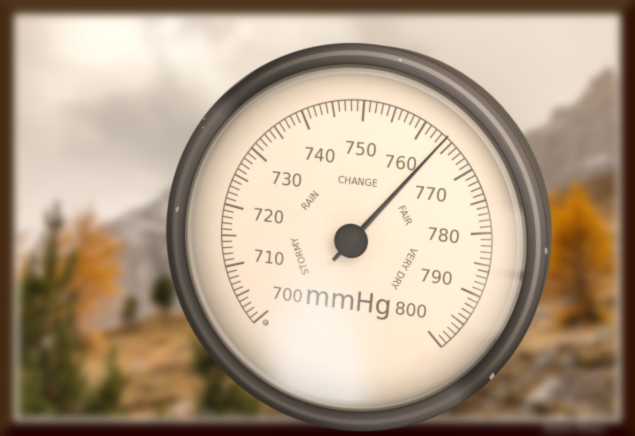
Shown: 764 mmHg
